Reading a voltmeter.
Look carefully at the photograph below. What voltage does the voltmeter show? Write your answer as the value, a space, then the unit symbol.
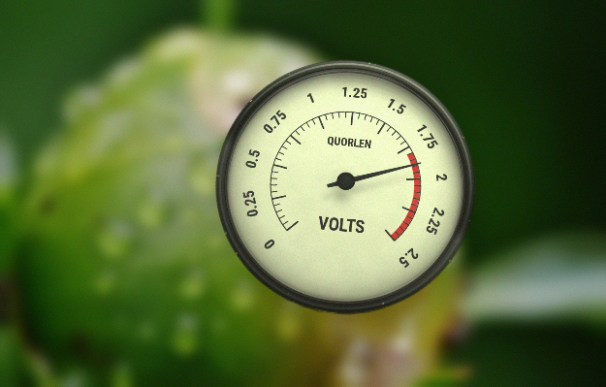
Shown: 1.9 V
